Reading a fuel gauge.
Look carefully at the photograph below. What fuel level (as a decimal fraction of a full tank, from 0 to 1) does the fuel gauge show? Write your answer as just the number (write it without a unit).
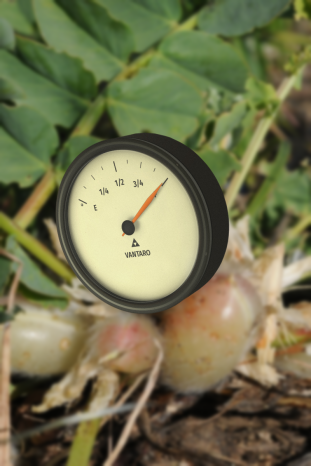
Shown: 1
